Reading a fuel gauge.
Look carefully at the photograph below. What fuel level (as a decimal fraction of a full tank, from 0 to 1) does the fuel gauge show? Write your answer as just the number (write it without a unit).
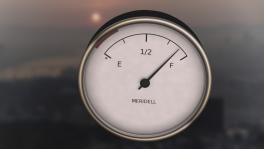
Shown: 0.875
